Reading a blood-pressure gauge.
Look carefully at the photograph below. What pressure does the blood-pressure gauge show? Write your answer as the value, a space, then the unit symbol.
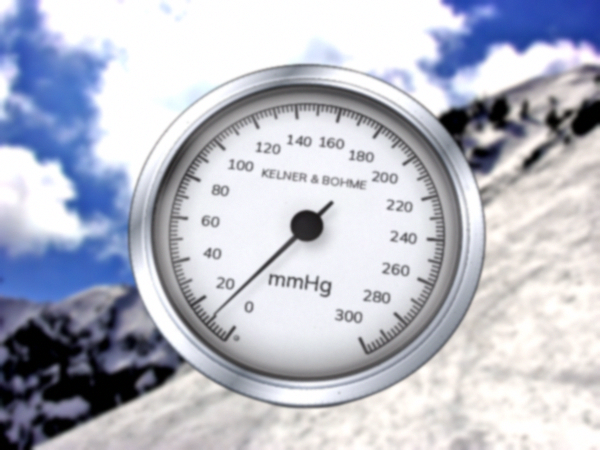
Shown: 10 mmHg
